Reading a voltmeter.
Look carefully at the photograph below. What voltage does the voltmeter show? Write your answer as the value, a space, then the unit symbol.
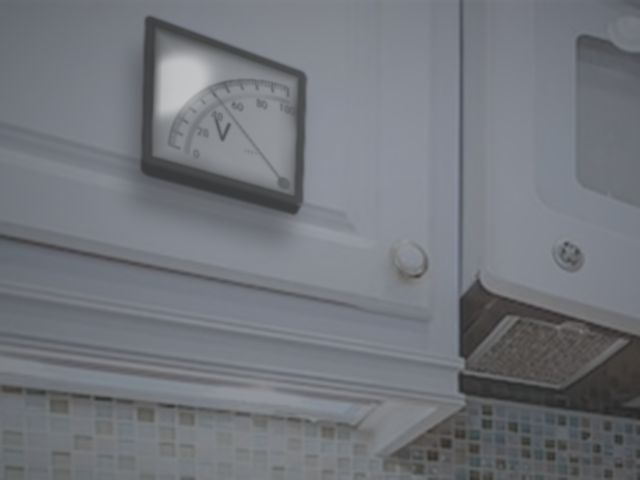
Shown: 50 V
